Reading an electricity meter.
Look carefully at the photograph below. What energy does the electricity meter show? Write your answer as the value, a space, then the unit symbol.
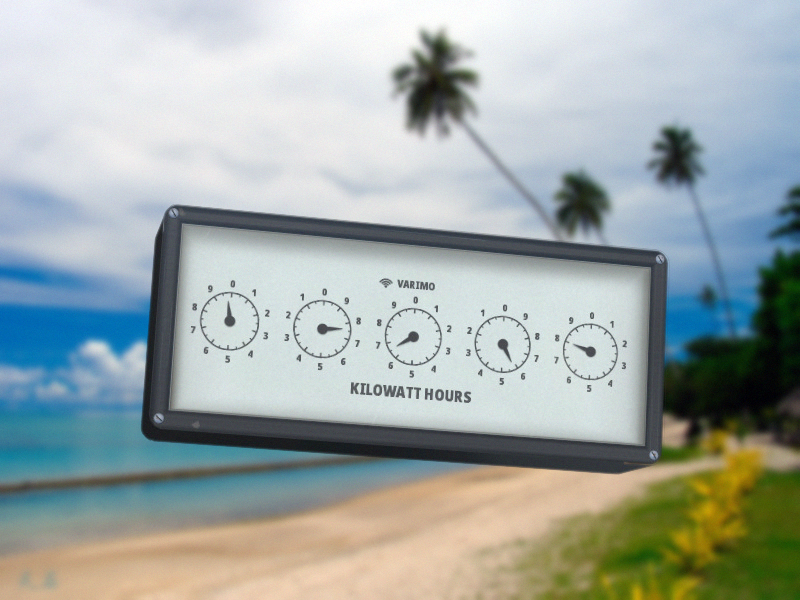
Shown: 97658 kWh
